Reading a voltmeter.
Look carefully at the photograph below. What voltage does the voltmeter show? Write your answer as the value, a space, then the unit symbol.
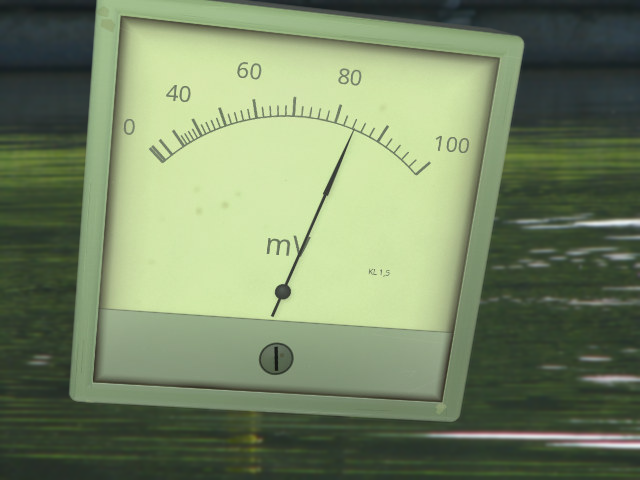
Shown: 84 mV
